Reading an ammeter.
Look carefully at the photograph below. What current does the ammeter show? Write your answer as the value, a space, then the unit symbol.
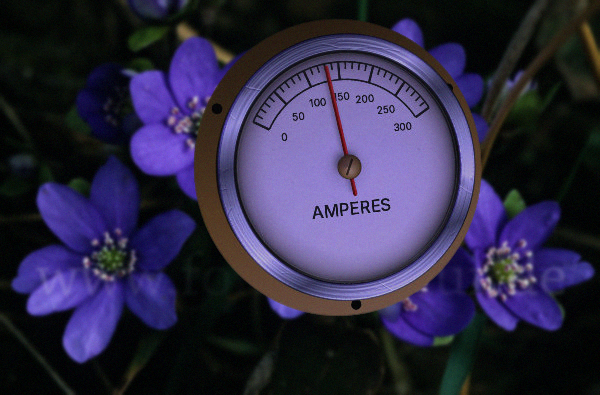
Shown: 130 A
